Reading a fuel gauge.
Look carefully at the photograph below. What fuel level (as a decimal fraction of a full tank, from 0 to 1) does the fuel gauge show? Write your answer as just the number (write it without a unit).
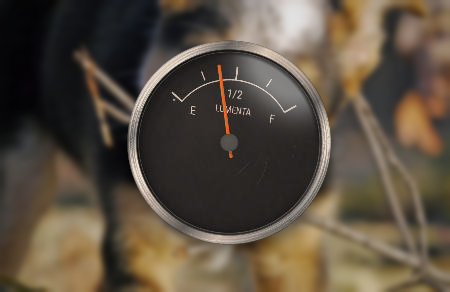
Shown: 0.375
